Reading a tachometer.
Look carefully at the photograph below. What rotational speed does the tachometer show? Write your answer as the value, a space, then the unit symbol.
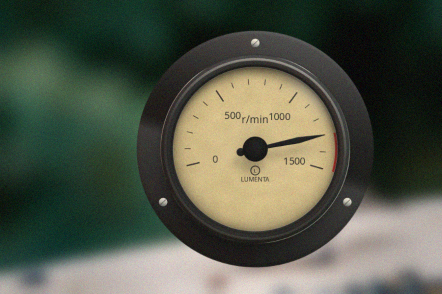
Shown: 1300 rpm
